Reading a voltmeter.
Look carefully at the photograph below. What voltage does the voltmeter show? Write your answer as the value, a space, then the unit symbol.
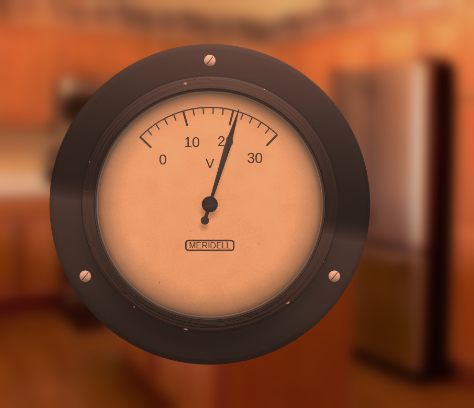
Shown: 21 V
